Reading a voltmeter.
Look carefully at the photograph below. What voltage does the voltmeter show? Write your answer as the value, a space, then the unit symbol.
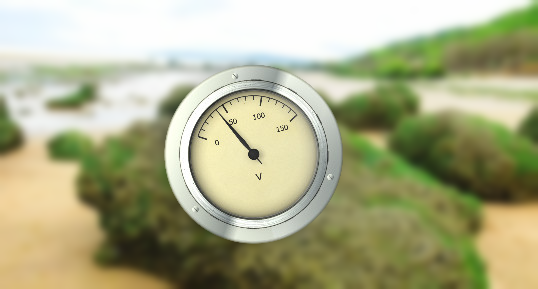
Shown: 40 V
